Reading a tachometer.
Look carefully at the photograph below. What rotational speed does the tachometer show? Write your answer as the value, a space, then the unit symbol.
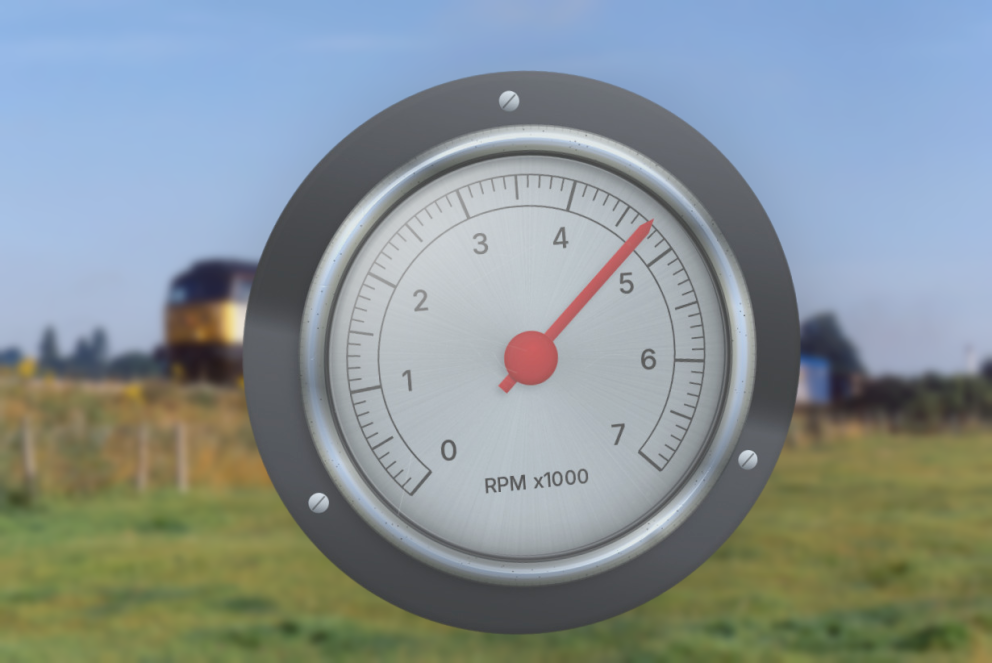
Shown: 4700 rpm
